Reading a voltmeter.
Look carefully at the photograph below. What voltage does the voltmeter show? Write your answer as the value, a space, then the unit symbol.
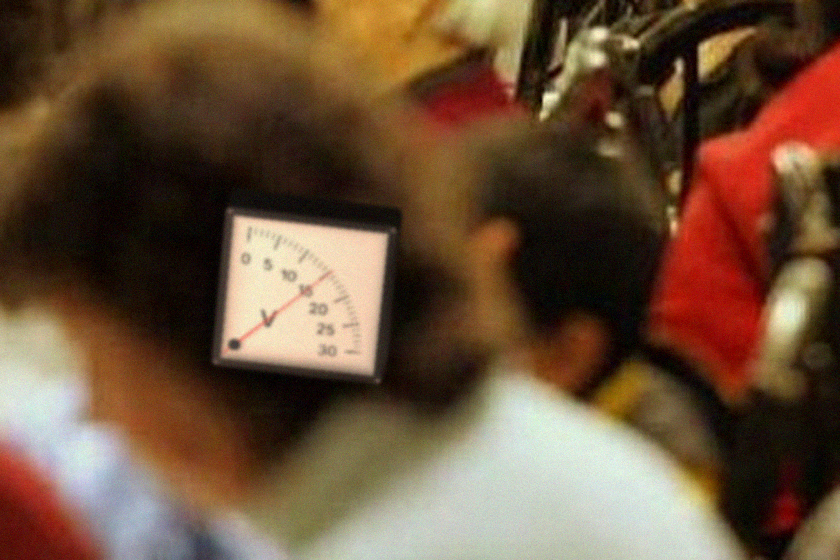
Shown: 15 V
